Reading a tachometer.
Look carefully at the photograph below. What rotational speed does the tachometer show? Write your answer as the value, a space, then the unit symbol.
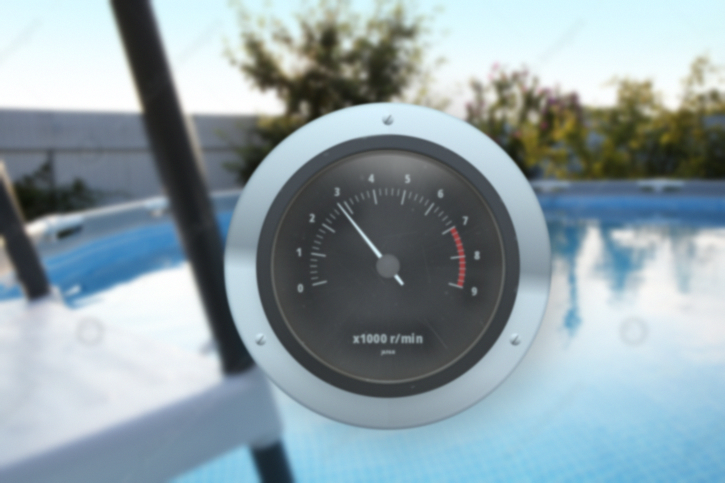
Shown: 2800 rpm
